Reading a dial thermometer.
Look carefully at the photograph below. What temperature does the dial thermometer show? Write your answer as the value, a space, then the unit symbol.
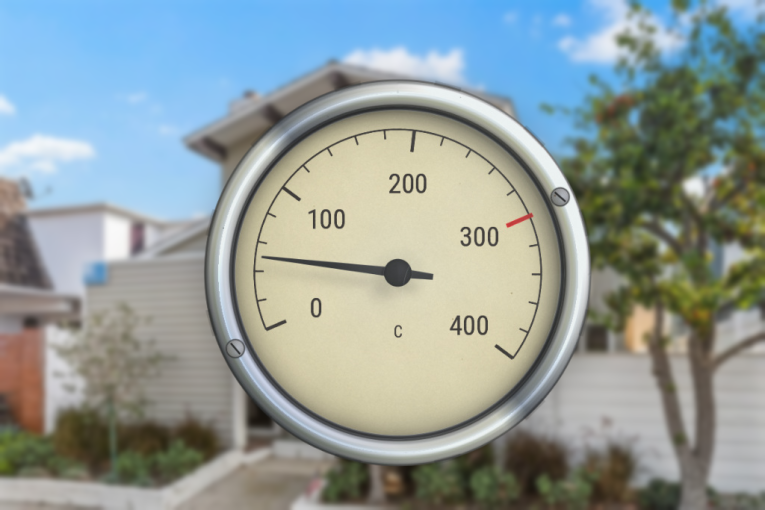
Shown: 50 °C
